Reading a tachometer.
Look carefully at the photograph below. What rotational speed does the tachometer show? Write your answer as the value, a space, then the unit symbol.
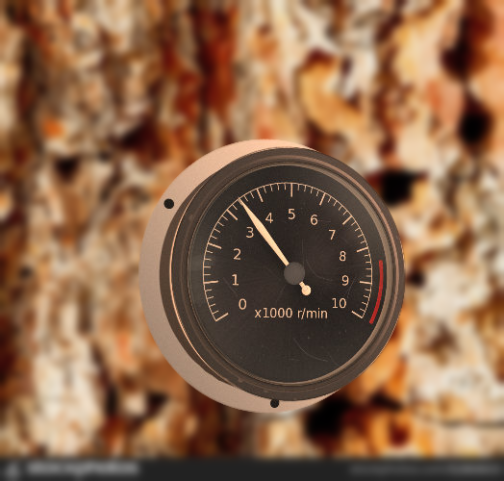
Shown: 3400 rpm
